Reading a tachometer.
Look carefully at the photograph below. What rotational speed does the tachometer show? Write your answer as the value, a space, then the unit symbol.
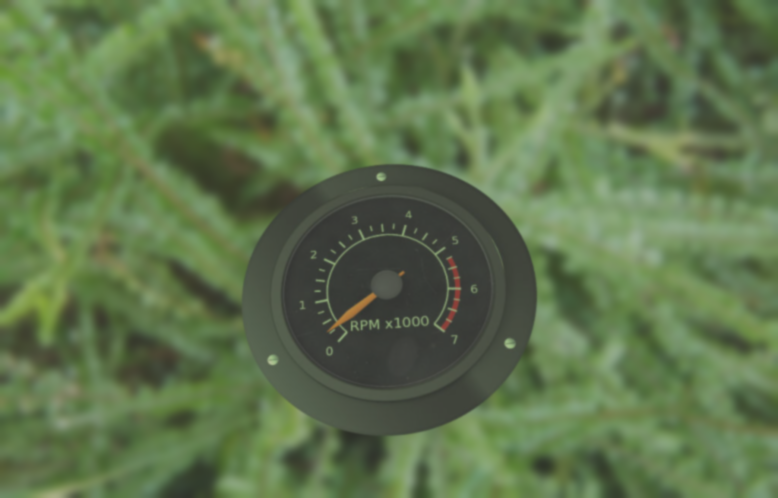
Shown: 250 rpm
